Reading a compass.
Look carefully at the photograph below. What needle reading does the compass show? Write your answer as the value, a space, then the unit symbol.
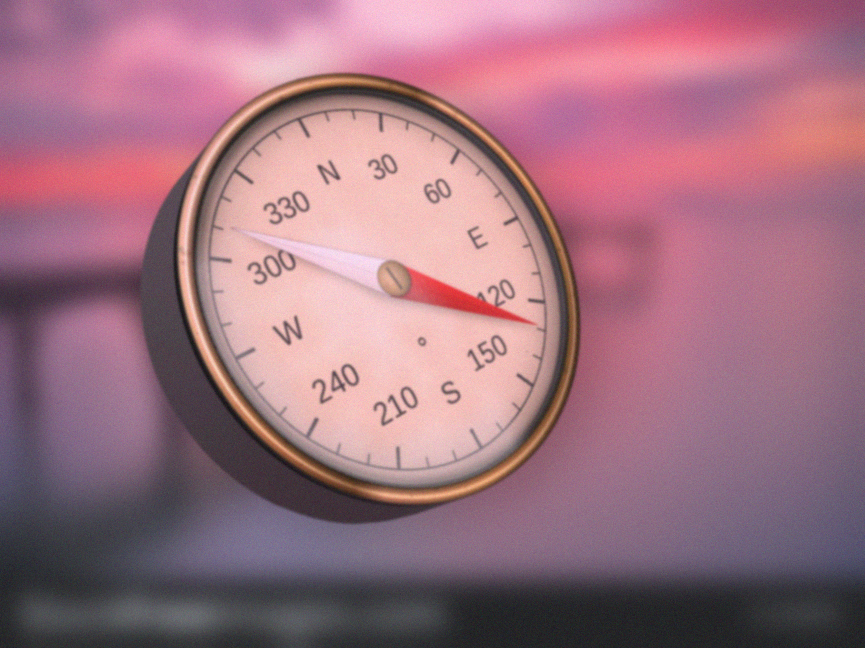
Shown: 130 °
